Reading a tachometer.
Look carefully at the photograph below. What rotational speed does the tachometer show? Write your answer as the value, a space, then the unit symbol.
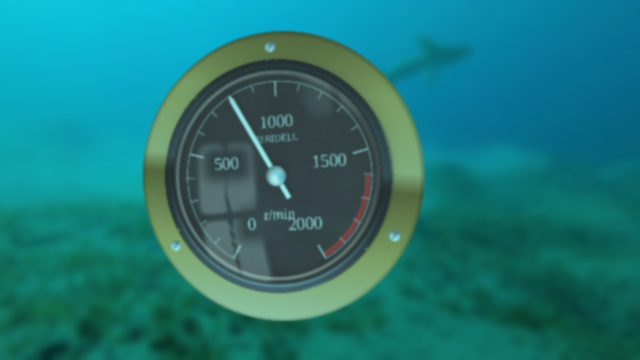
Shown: 800 rpm
